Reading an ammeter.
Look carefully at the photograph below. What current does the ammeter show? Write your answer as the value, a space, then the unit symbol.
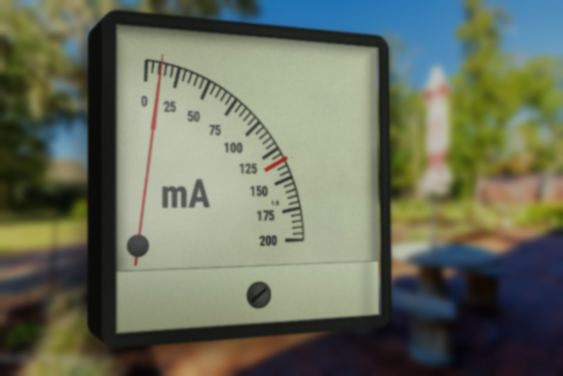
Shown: 10 mA
